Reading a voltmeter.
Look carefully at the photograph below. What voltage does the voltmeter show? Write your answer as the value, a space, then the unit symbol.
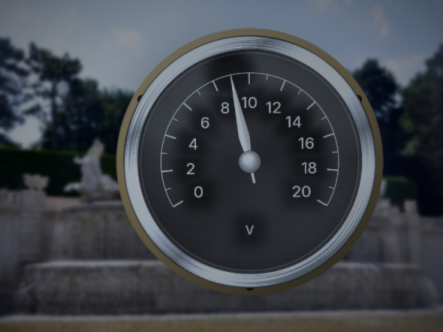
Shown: 9 V
